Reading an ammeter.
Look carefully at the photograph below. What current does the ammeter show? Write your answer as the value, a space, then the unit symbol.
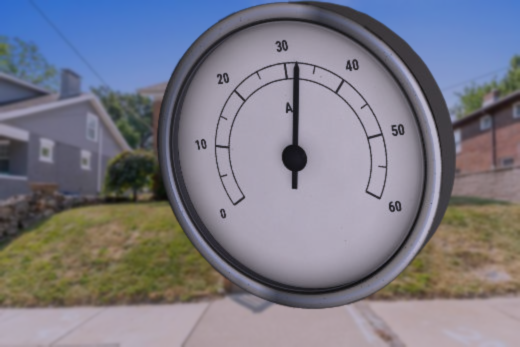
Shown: 32.5 A
